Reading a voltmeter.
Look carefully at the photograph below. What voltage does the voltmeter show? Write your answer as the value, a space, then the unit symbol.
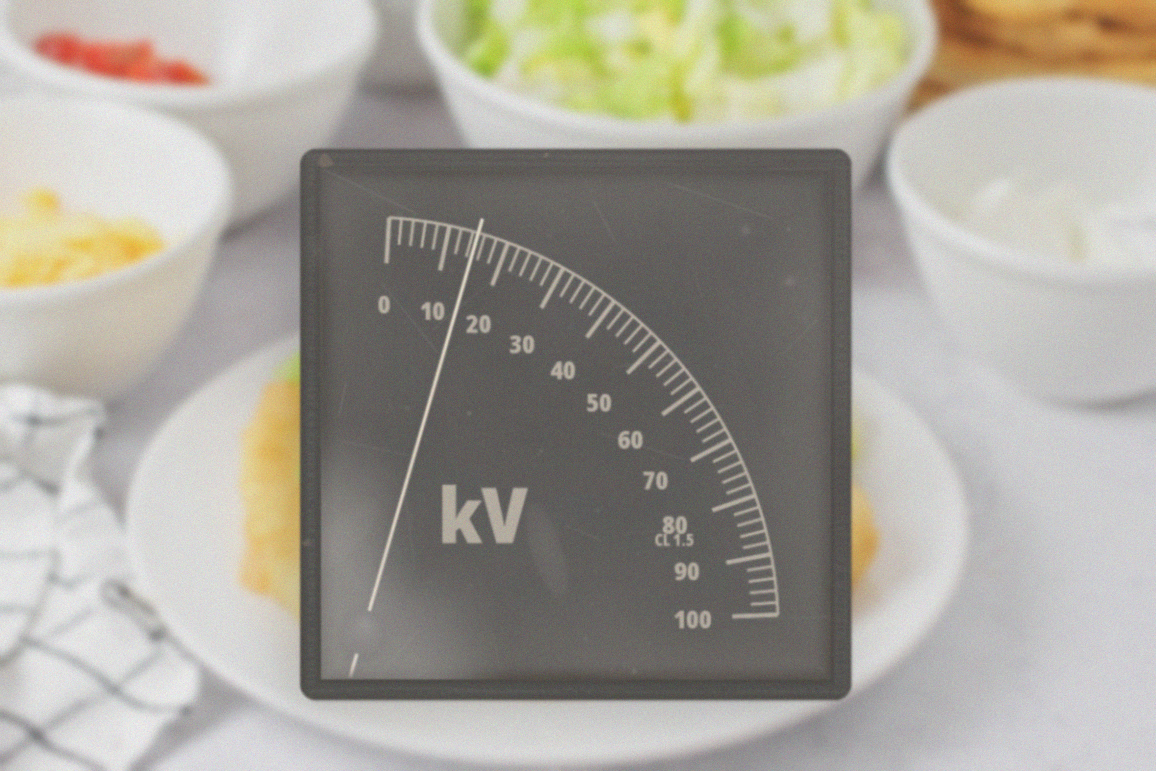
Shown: 15 kV
